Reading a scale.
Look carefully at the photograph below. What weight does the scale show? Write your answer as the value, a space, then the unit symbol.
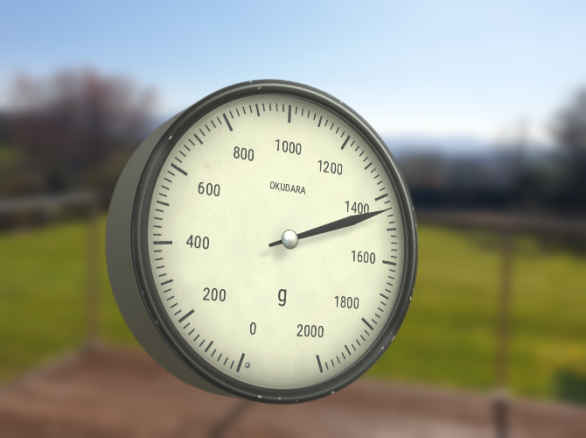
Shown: 1440 g
